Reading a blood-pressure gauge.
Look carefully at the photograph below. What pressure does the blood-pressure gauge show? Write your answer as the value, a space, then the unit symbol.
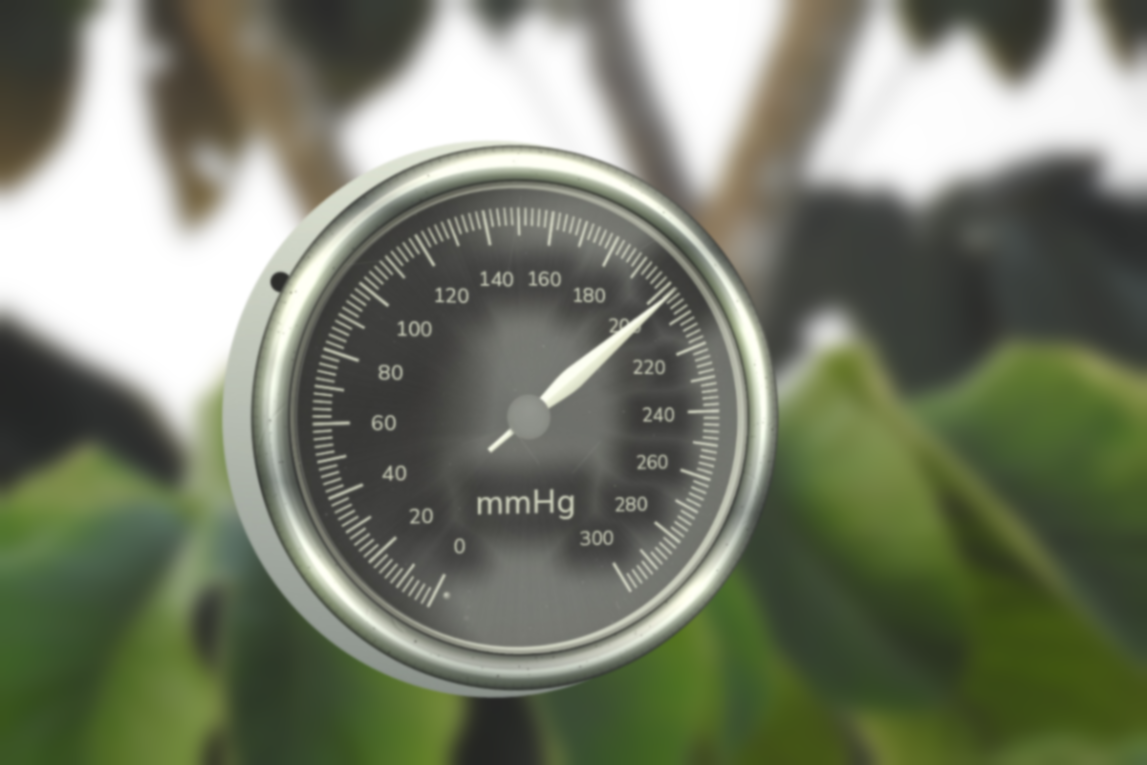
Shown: 202 mmHg
